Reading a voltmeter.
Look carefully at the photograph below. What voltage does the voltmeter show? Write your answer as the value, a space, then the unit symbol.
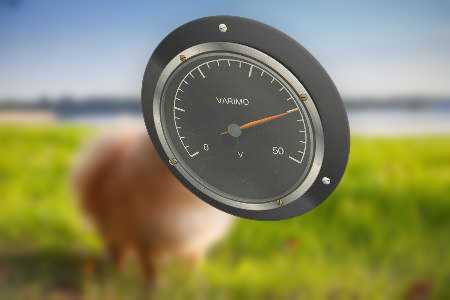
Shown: 40 V
